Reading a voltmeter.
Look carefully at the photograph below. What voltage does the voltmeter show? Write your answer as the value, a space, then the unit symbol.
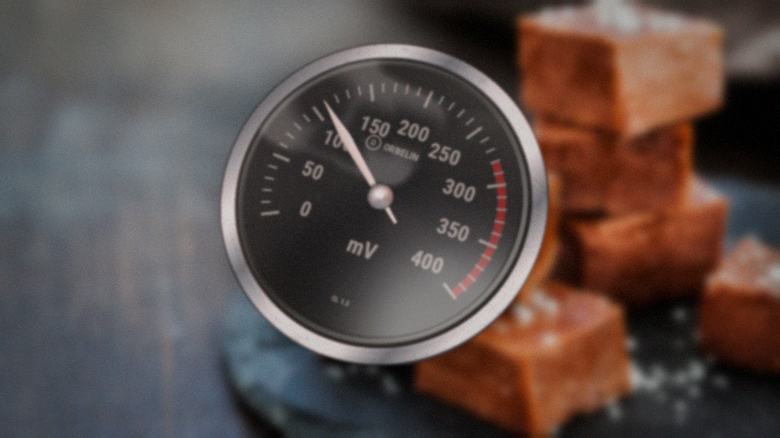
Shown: 110 mV
